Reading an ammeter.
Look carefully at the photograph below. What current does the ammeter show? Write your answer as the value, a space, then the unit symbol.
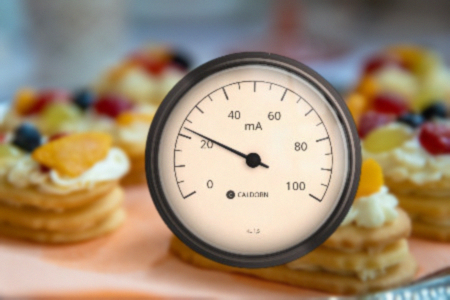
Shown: 22.5 mA
